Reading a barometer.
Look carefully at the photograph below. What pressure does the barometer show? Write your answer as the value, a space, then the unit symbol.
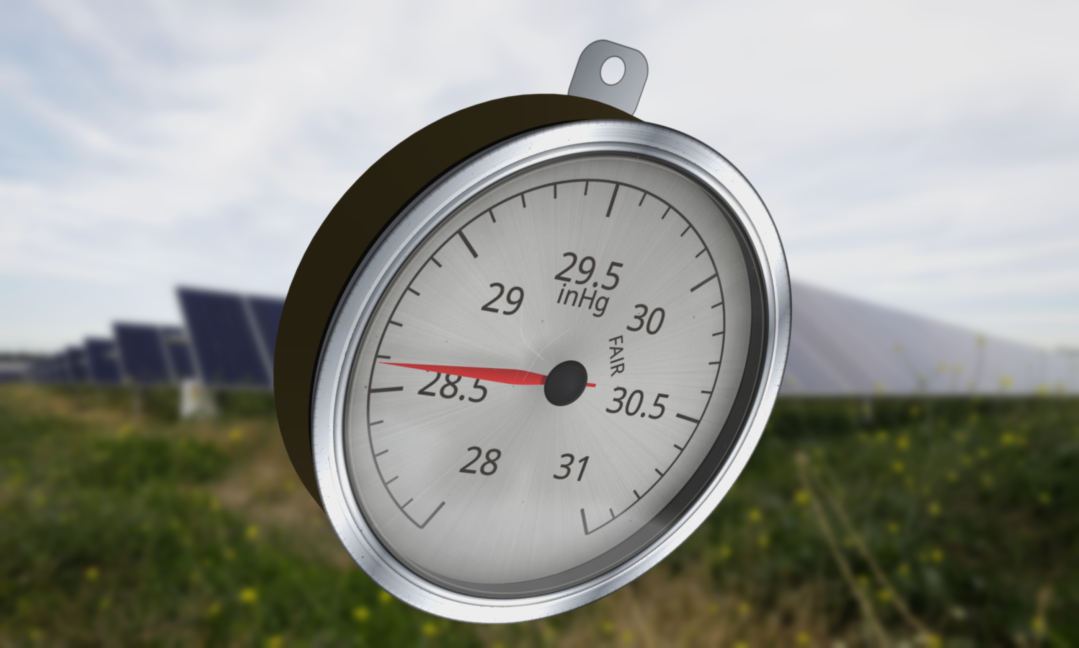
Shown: 28.6 inHg
